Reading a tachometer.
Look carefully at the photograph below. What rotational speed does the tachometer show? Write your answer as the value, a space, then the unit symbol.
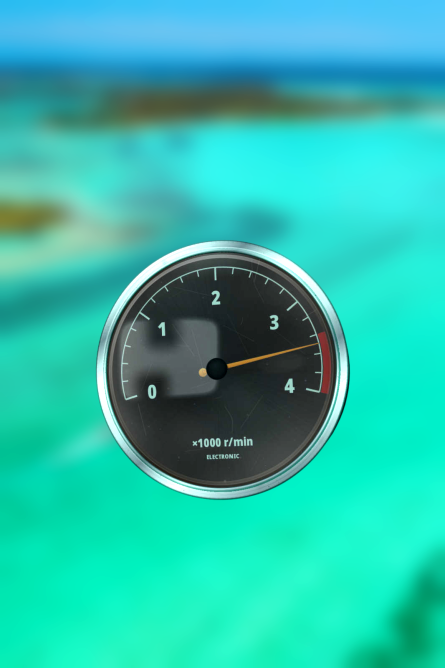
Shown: 3500 rpm
